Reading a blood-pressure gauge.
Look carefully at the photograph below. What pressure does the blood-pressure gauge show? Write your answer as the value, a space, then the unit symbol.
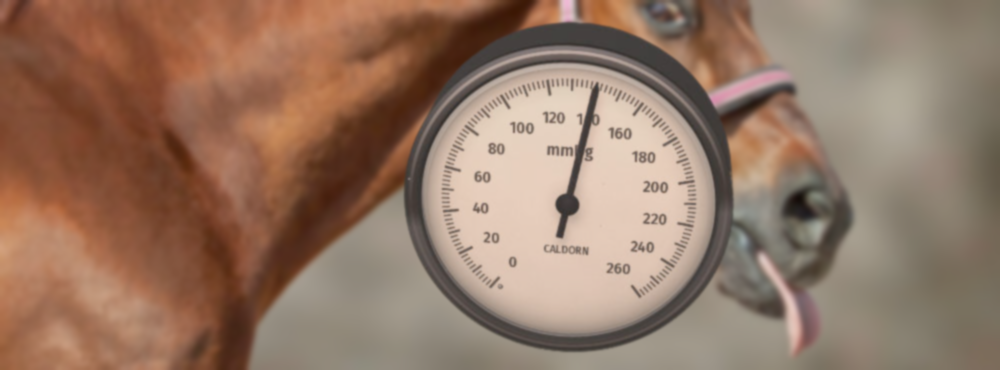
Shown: 140 mmHg
